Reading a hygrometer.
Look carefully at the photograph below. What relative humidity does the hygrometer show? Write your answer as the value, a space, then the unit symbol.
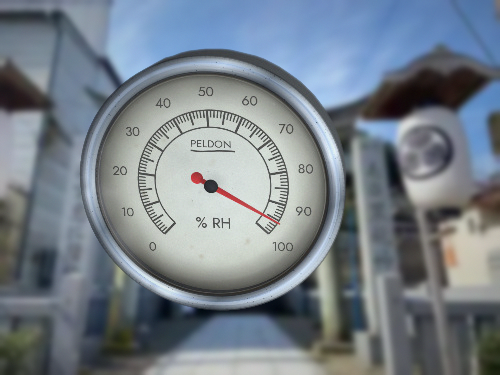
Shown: 95 %
